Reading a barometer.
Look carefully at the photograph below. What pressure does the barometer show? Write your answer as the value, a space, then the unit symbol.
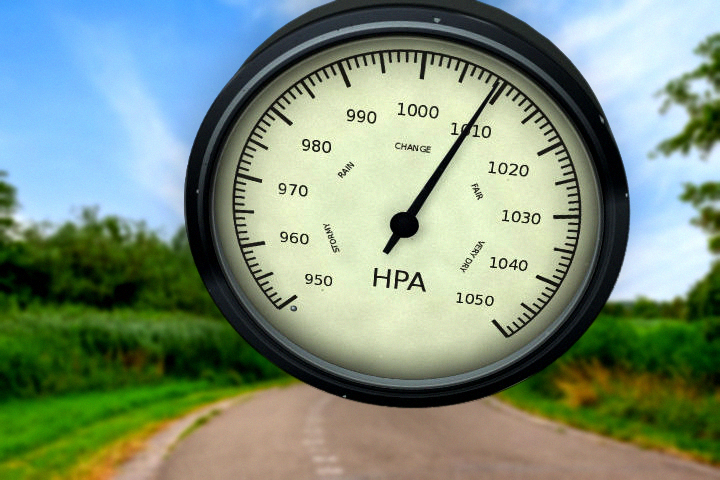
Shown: 1009 hPa
